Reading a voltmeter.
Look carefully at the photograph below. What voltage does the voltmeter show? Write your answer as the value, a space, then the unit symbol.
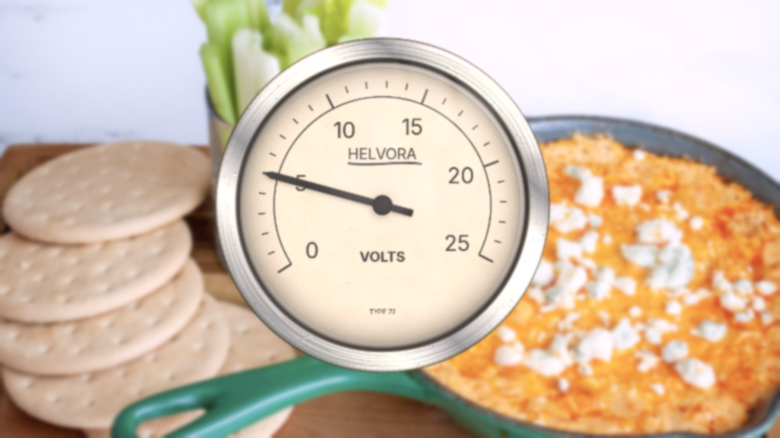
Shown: 5 V
